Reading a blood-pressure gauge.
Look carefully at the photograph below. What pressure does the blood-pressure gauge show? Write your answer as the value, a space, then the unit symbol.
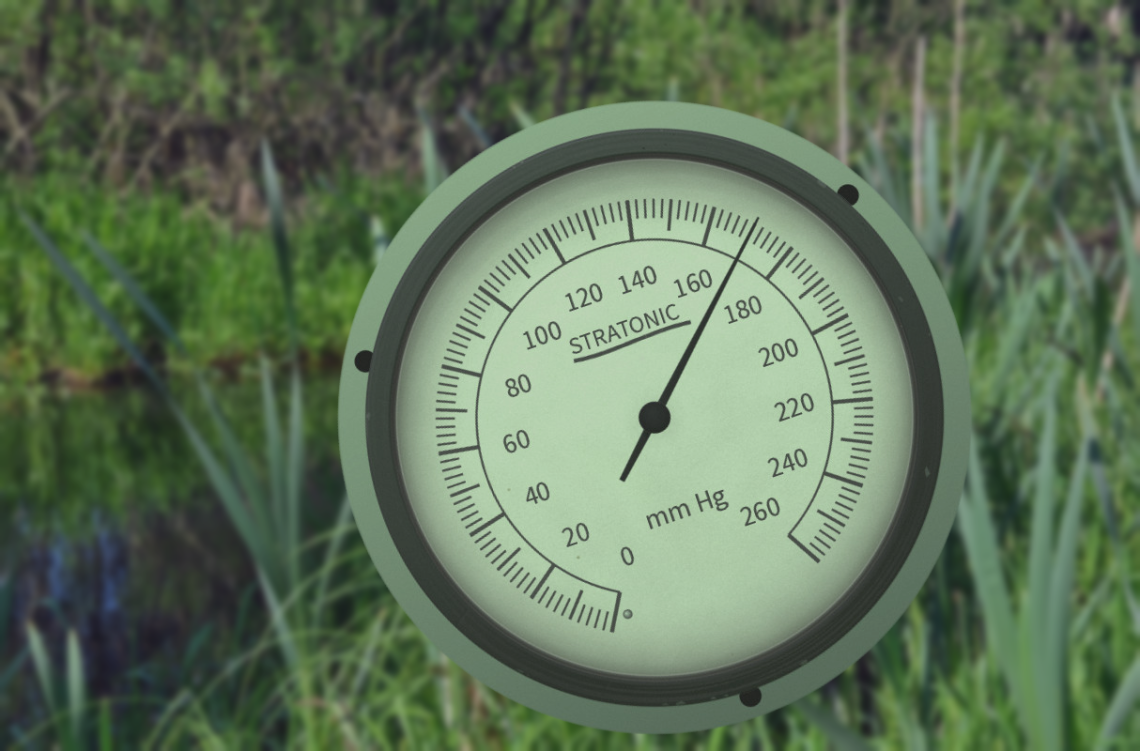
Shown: 170 mmHg
